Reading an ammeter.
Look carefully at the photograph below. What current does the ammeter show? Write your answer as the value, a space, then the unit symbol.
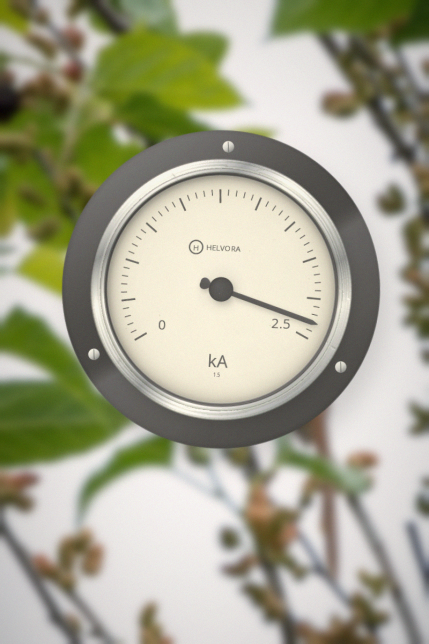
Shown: 2.4 kA
